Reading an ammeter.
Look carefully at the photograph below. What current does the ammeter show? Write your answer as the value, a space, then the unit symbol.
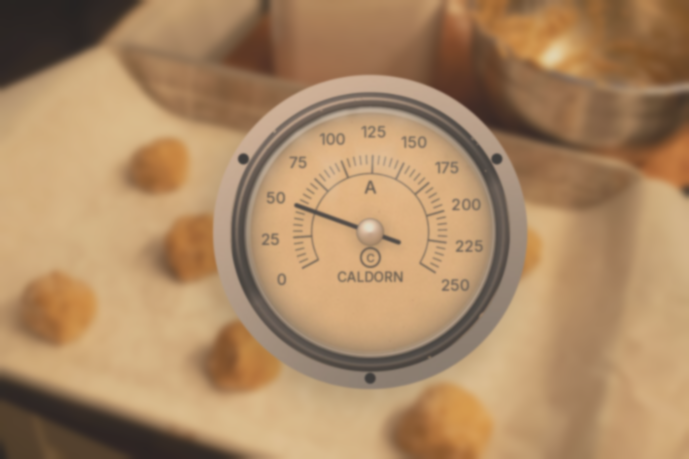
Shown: 50 A
